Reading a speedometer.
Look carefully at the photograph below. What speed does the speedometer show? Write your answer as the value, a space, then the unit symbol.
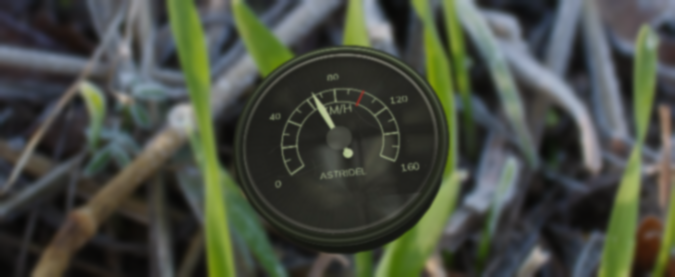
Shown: 65 km/h
